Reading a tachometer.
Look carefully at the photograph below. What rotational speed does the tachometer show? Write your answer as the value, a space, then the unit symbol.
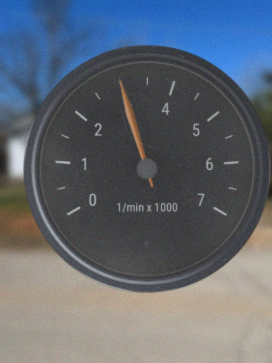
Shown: 3000 rpm
